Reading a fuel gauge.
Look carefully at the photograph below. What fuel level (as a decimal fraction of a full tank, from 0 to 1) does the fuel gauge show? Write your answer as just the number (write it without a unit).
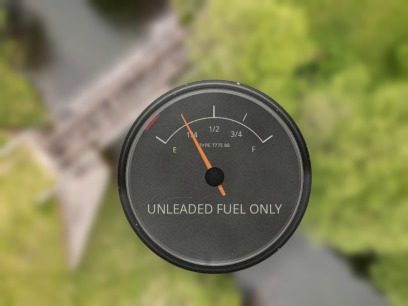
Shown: 0.25
